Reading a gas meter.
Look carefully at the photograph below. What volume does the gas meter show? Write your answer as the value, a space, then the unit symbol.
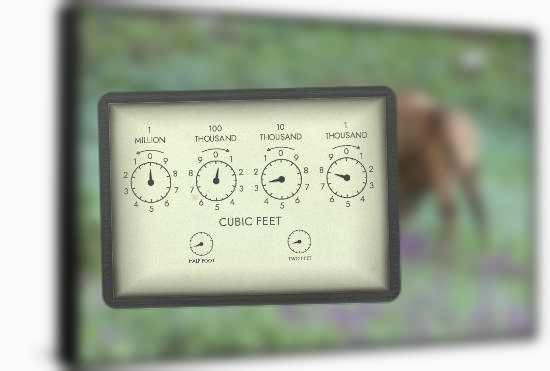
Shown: 2800 ft³
